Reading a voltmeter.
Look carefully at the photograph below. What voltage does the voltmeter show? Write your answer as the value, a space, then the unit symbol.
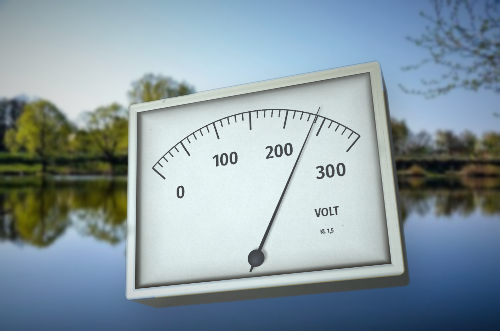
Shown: 240 V
